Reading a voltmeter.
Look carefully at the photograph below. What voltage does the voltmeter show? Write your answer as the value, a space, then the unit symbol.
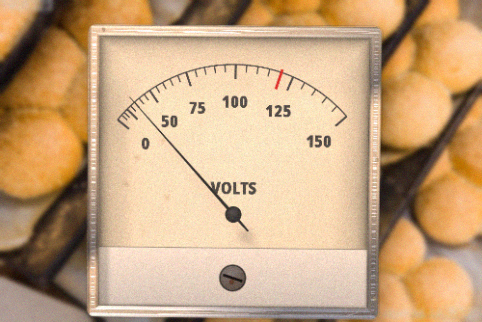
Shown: 35 V
